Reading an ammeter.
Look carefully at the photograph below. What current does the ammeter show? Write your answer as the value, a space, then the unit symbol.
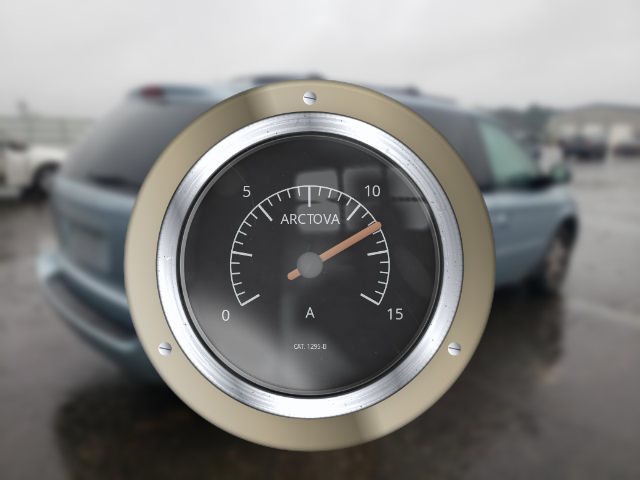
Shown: 11.25 A
